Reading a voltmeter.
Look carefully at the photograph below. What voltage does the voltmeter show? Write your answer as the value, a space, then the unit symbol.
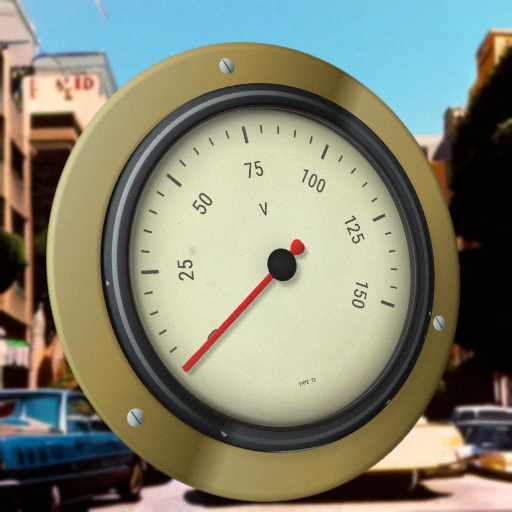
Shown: 0 V
